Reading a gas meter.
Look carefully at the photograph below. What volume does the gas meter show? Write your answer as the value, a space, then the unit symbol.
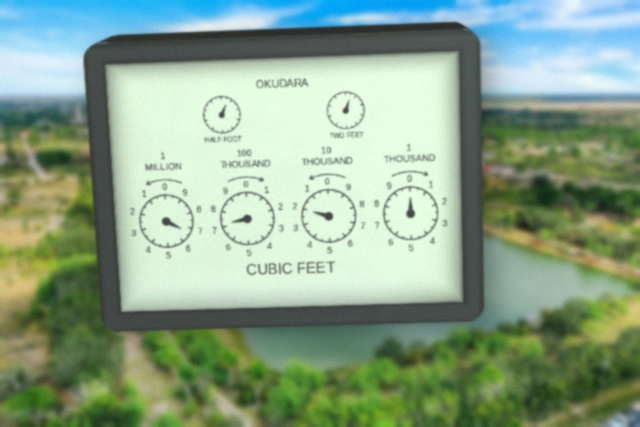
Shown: 672000 ft³
